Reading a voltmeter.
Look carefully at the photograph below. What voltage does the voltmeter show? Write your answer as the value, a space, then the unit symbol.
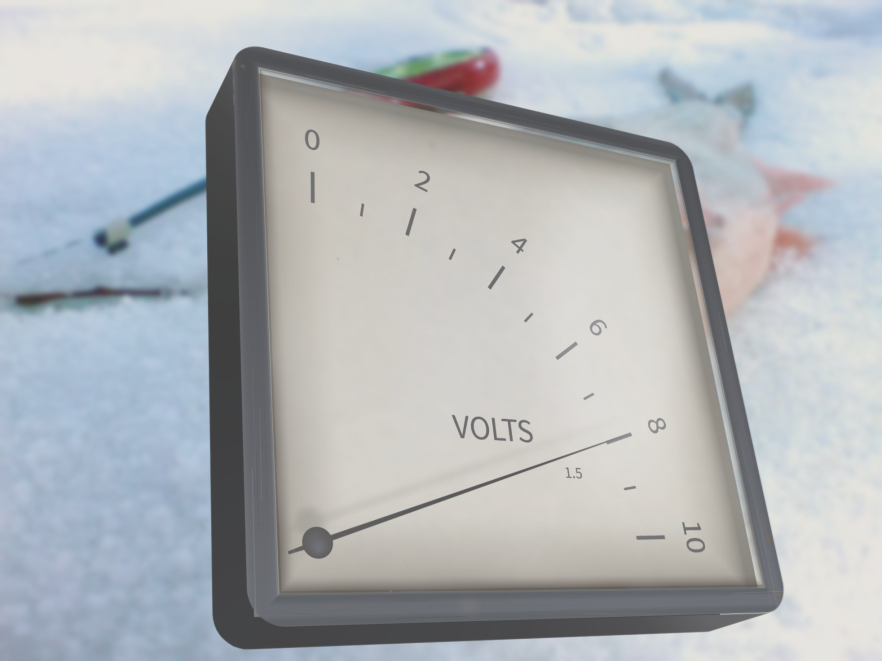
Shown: 8 V
